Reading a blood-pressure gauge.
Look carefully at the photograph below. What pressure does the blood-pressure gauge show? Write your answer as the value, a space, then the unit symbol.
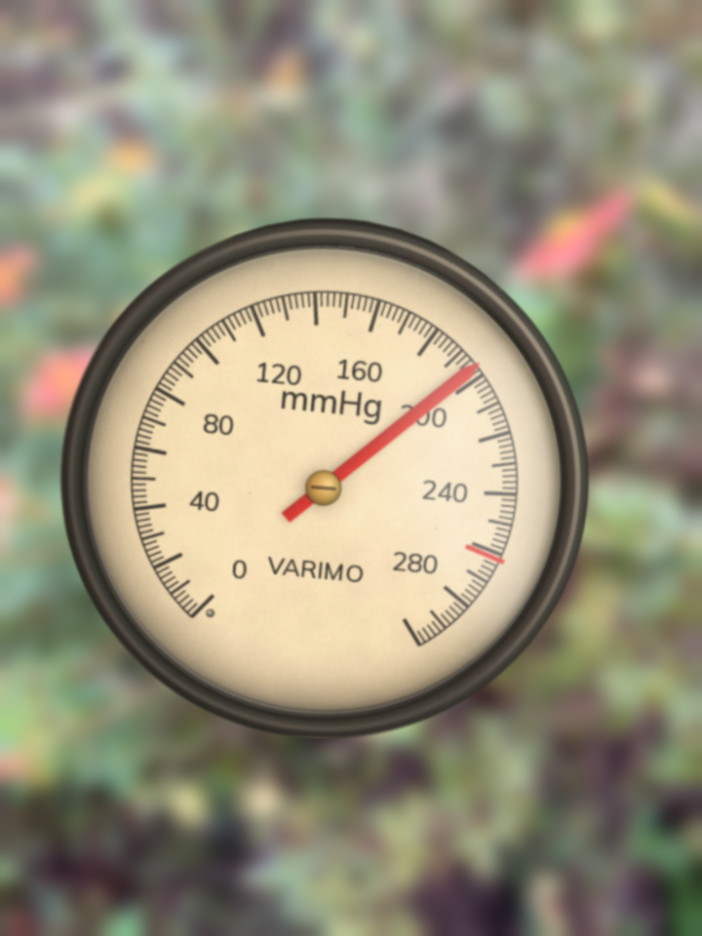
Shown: 196 mmHg
